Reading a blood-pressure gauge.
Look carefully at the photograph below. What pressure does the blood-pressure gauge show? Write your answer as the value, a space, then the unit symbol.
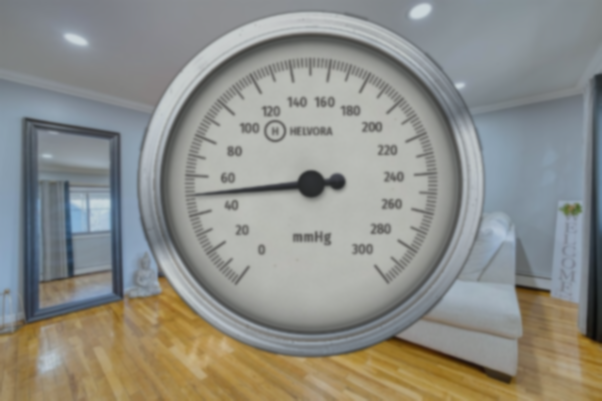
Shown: 50 mmHg
